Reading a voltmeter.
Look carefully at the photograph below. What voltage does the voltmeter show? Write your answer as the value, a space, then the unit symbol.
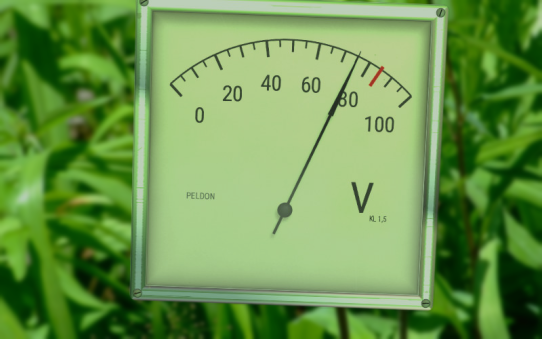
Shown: 75 V
